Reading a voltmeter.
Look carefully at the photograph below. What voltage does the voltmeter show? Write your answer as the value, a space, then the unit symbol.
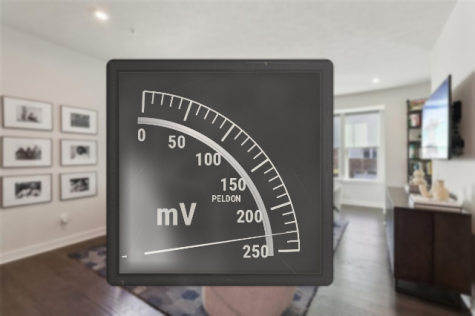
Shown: 230 mV
